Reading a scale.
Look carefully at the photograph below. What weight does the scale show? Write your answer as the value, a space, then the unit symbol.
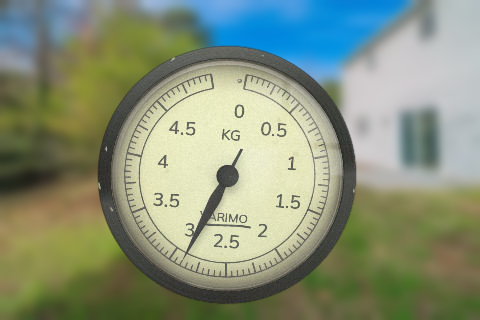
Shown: 2.9 kg
